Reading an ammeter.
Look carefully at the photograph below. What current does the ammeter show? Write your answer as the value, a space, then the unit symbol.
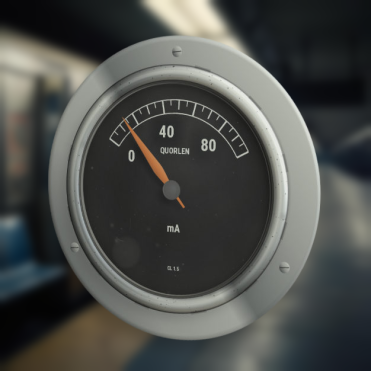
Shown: 15 mA
